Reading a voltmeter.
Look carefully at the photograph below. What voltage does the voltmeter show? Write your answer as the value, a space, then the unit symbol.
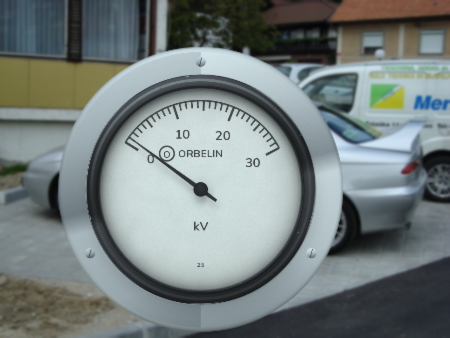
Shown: 1 kV
